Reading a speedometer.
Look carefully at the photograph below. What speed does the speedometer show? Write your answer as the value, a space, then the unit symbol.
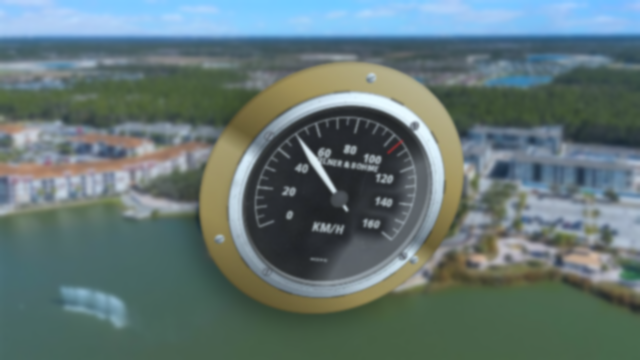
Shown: 50 km/h
